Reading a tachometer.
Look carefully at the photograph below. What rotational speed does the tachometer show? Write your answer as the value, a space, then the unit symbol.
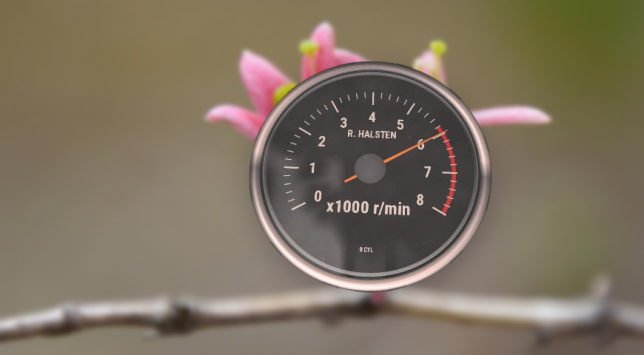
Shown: 6000 rpm
